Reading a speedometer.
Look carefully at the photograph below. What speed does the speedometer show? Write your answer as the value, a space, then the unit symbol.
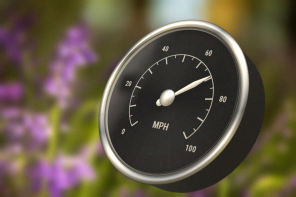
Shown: 70 mph
